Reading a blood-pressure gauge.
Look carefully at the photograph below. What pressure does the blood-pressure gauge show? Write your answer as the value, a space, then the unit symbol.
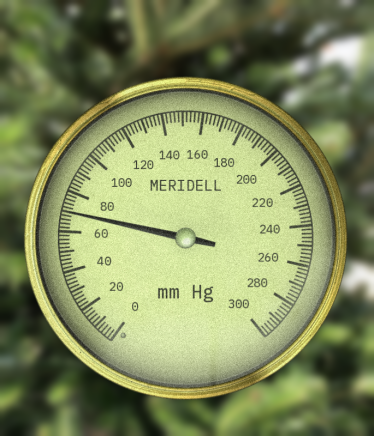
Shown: 70 mmHg
